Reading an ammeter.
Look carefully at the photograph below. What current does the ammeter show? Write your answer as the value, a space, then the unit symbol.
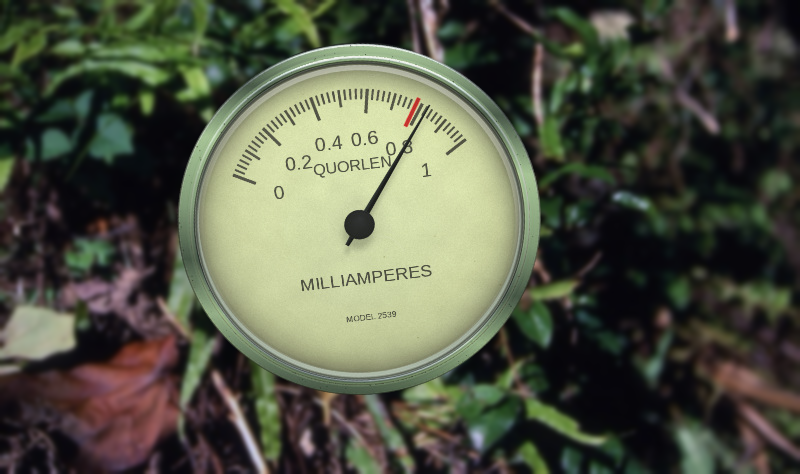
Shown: 0.82 mA
